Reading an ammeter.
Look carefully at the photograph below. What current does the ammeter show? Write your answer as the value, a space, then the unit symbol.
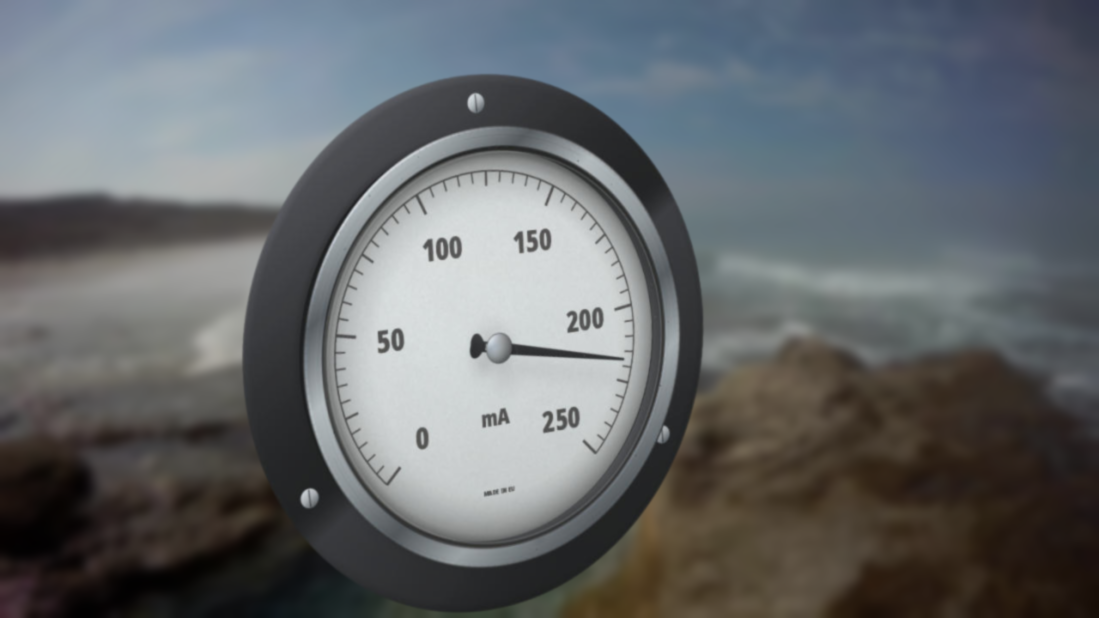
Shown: 217.5 mA
